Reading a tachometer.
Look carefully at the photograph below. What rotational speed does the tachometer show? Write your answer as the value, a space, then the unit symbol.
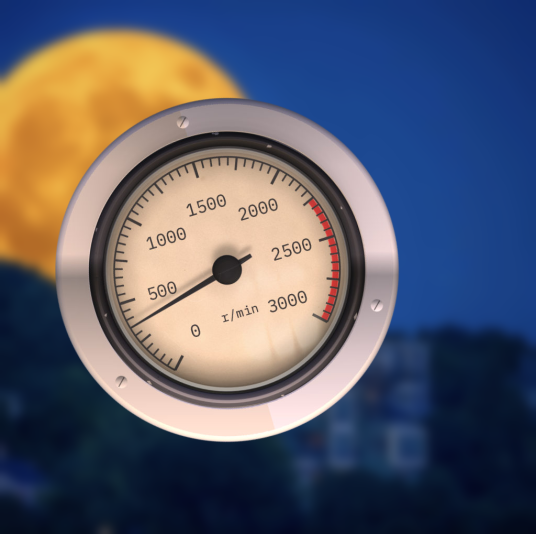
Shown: 350 rpm
